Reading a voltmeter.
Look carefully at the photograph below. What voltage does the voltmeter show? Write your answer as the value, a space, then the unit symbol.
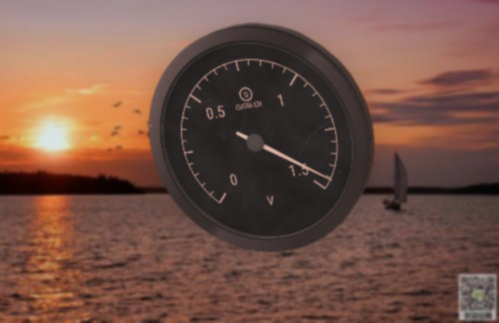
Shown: 1.45 V
